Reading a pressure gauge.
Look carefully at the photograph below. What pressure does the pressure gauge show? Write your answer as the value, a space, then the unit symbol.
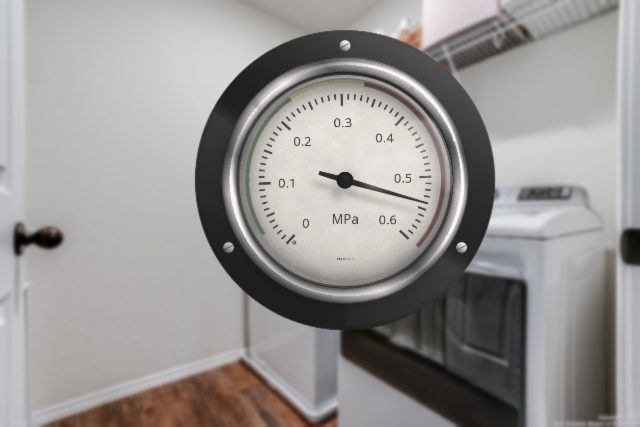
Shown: 0.54 MPa
